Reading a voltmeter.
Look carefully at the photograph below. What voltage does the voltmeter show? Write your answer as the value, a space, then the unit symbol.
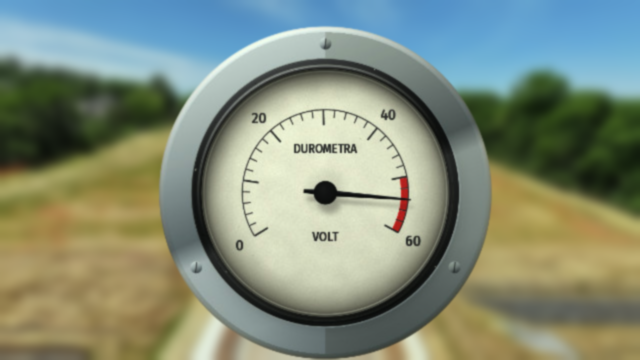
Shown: 54 V
